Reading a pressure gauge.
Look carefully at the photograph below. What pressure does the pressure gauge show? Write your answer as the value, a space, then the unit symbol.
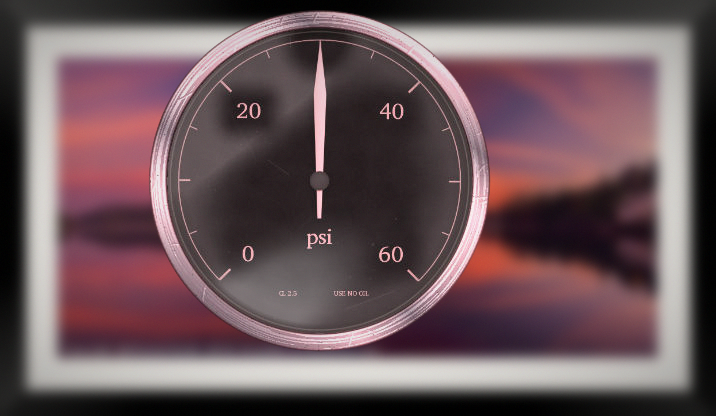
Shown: 30 psi
